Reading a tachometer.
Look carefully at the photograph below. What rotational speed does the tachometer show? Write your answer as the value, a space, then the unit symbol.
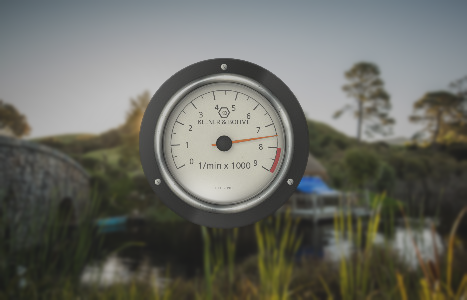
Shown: 7500 rpm
